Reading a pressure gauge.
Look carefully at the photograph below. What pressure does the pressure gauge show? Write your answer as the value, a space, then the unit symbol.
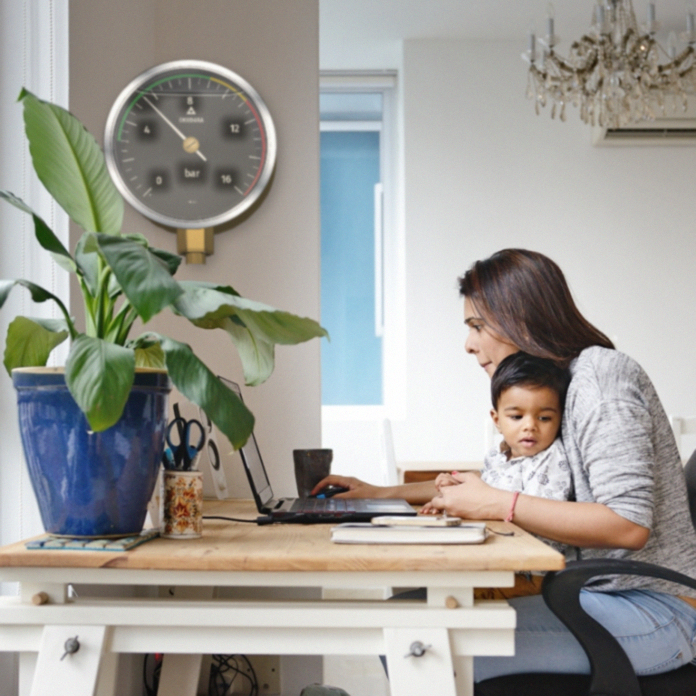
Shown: 5.5 bar
